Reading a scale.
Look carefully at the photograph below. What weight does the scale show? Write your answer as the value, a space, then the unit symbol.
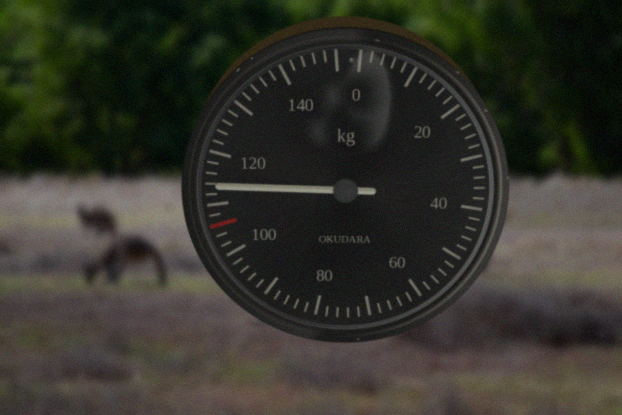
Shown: 114 kg
